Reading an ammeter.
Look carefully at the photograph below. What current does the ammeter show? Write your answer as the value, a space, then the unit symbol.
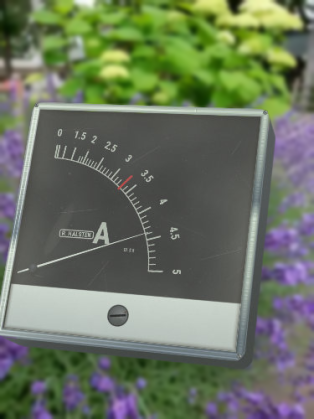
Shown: 4.4 A
